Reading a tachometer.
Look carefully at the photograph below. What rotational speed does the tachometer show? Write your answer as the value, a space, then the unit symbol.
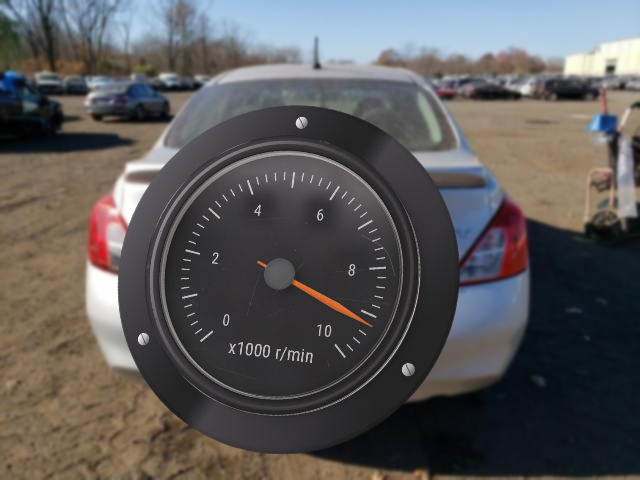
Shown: 9200 rpm
